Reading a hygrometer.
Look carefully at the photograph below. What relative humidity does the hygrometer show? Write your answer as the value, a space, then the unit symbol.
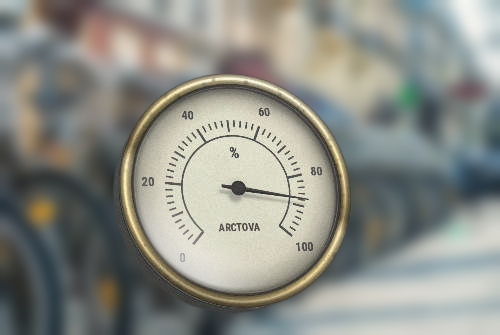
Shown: 88 %
